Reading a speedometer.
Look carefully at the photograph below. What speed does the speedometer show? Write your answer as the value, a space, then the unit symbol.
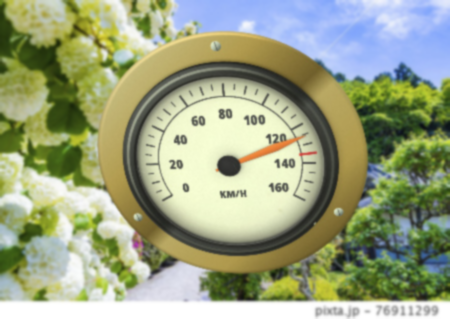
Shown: 125 km/h
